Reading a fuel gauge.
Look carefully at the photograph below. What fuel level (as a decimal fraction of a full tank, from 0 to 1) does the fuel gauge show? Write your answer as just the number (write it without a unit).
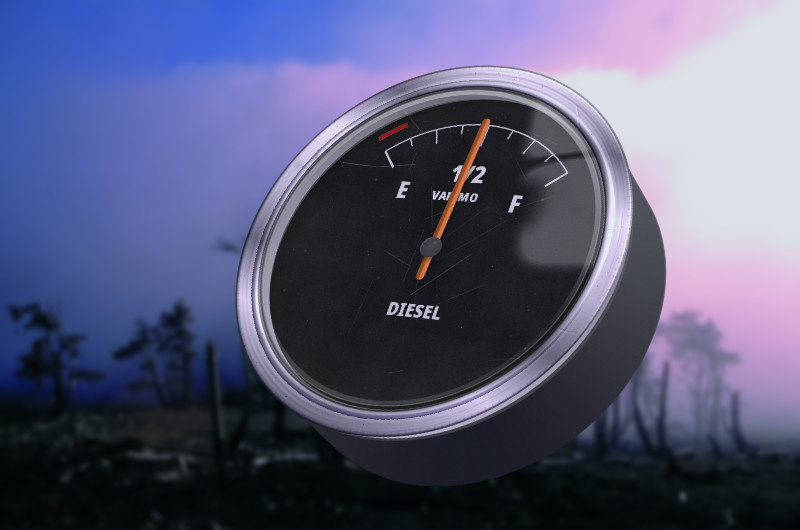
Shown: 0.5
